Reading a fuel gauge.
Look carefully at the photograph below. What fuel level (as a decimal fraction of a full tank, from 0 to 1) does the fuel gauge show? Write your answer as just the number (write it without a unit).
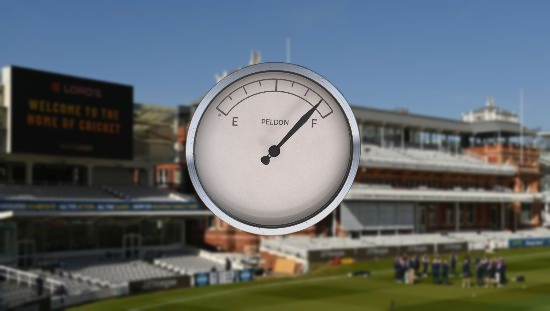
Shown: 0.875
